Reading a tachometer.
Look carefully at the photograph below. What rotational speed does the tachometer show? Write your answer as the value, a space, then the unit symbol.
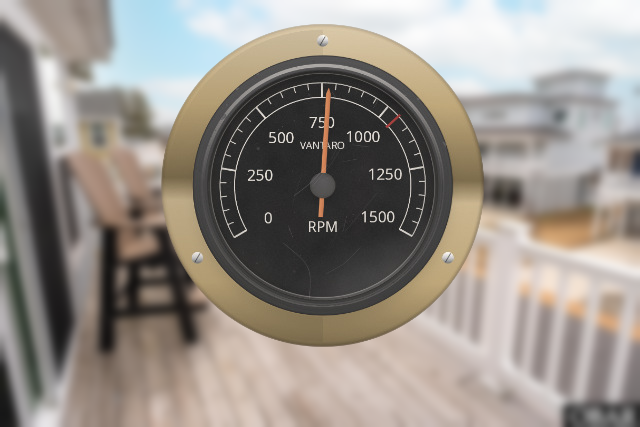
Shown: 775 rpm
